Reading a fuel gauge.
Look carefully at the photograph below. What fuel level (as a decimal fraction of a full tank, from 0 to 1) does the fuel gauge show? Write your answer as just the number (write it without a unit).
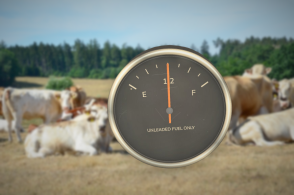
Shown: 0.5
